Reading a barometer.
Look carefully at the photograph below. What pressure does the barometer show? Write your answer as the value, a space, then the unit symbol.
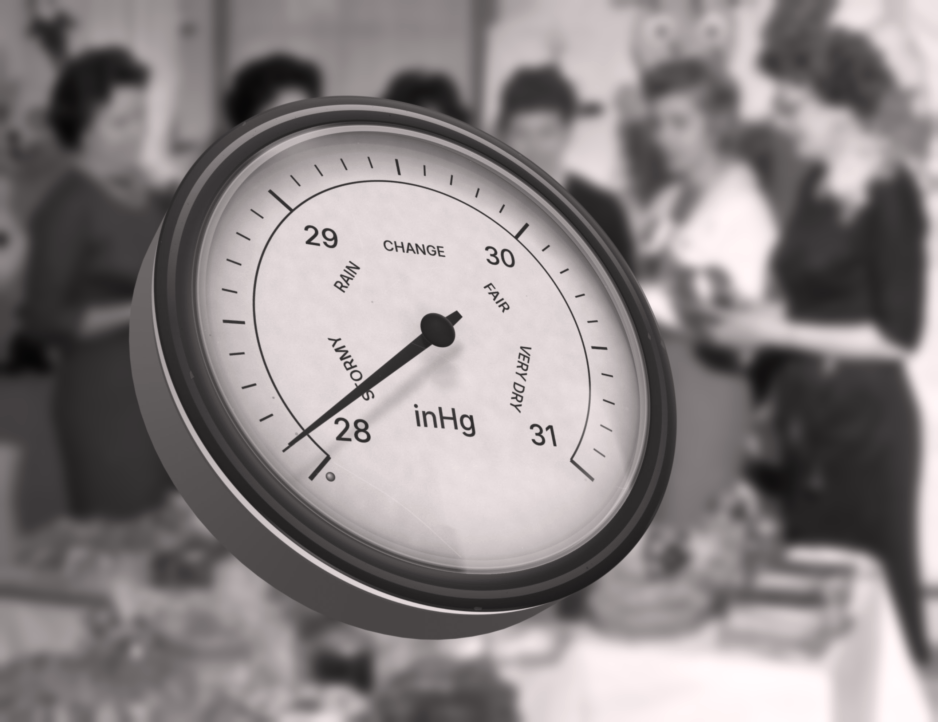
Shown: 28.1 inHg
